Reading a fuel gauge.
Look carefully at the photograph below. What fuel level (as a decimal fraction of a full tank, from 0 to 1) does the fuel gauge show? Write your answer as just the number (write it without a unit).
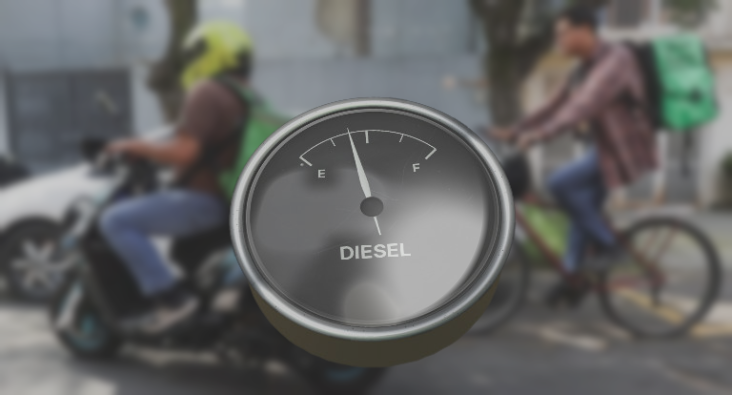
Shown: 0.375
